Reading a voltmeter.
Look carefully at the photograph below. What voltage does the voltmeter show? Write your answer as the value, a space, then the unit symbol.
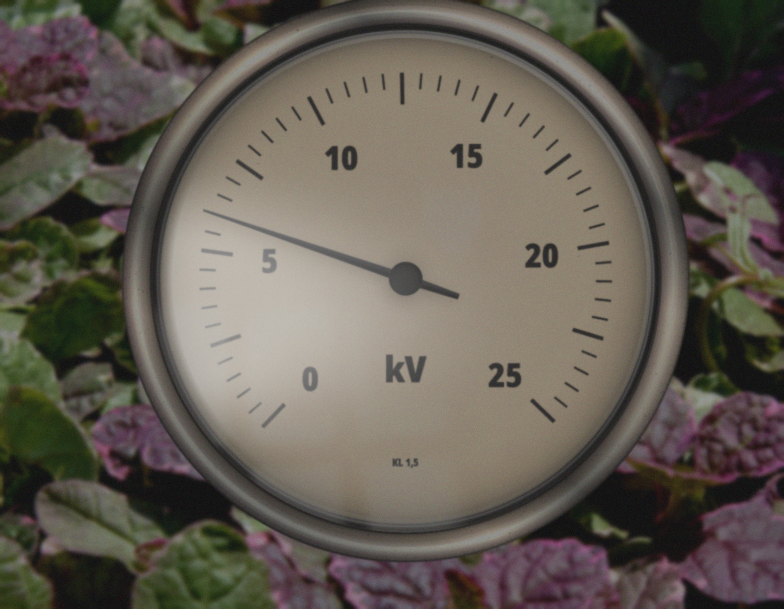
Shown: 6 kV
